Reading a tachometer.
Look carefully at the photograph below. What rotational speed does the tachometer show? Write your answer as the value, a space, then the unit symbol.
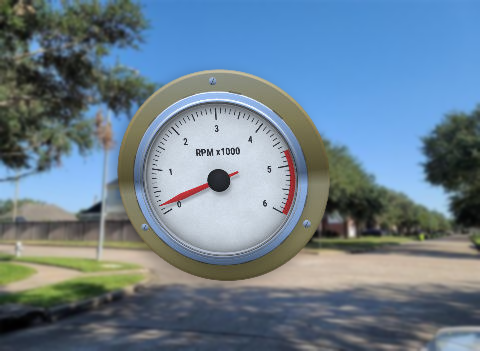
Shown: 200 rpm
